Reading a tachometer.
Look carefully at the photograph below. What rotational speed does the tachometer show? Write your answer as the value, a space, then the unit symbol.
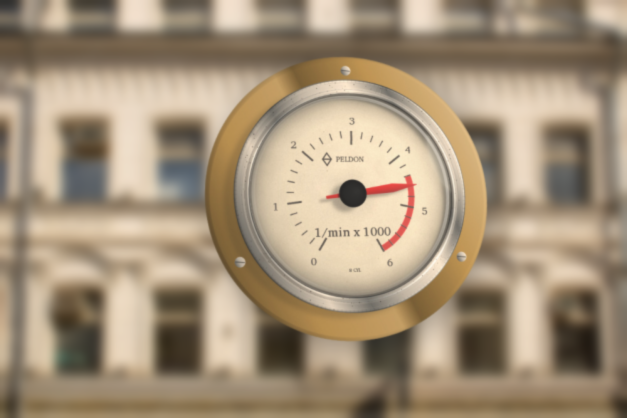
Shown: 4600 rpm
